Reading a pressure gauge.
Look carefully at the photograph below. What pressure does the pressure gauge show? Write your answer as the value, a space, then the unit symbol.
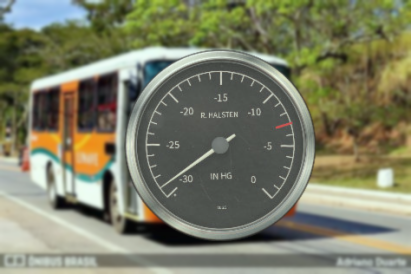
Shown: -29 inHg
